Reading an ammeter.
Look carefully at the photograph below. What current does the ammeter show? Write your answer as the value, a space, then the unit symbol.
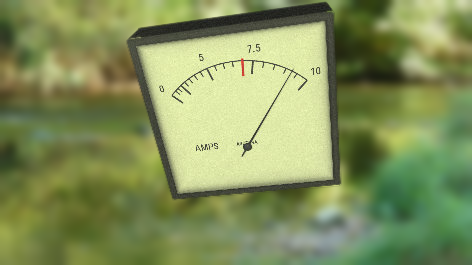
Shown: 9.25 A
